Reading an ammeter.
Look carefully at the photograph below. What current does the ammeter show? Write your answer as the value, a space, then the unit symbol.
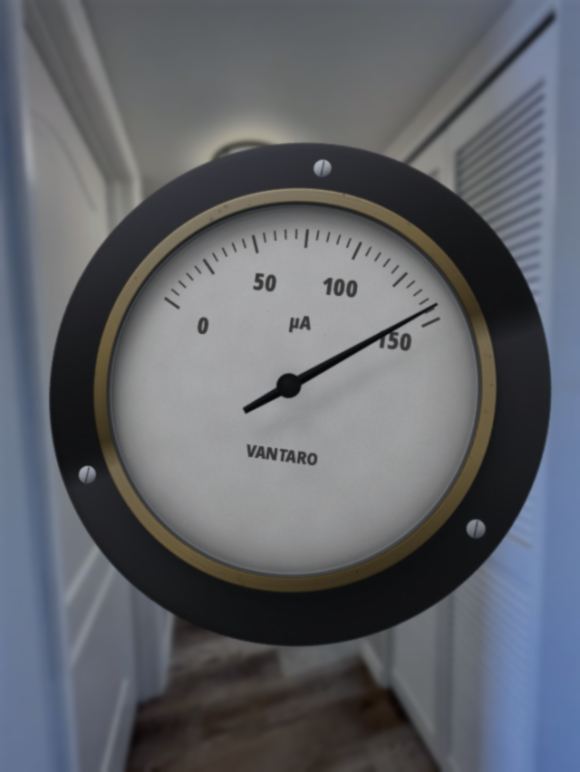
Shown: 145 µA
